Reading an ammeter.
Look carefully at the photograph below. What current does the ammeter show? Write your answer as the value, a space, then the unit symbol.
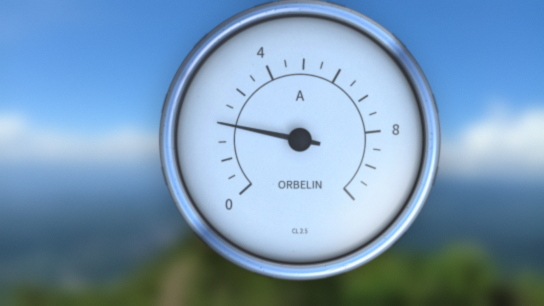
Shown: 2 A
